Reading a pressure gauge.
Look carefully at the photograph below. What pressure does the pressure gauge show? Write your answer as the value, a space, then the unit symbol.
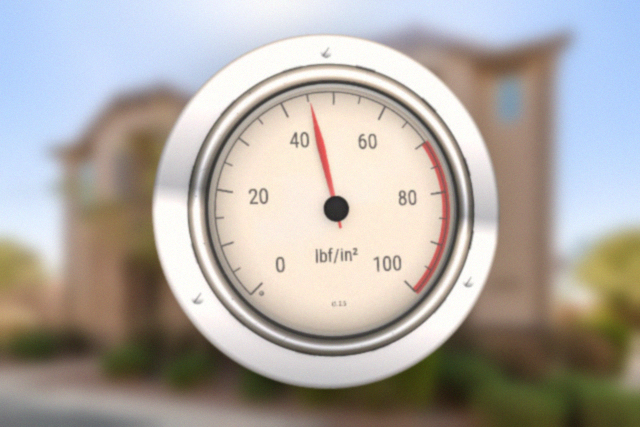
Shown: 45 psi
